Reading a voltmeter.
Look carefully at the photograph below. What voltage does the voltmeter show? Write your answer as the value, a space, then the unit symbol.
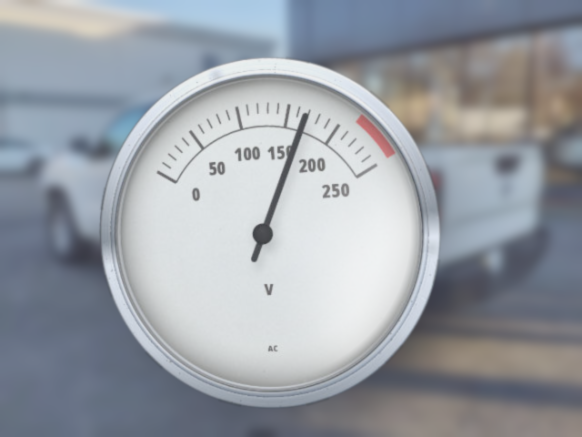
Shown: 170 V
